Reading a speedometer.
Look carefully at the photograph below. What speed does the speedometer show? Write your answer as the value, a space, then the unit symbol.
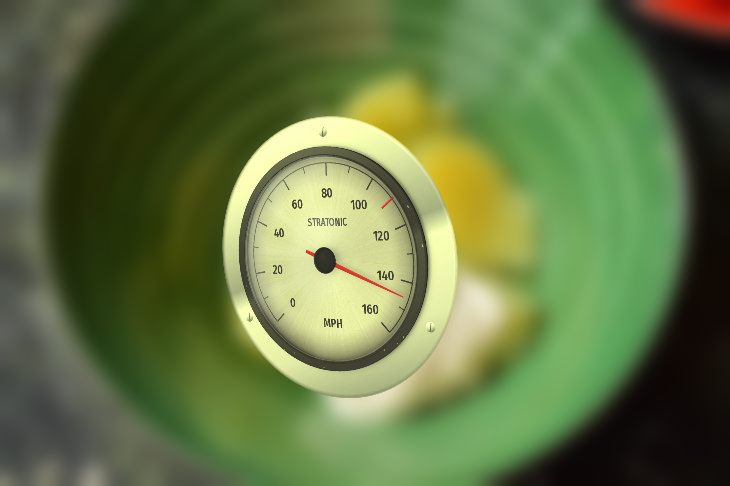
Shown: 145 mph
